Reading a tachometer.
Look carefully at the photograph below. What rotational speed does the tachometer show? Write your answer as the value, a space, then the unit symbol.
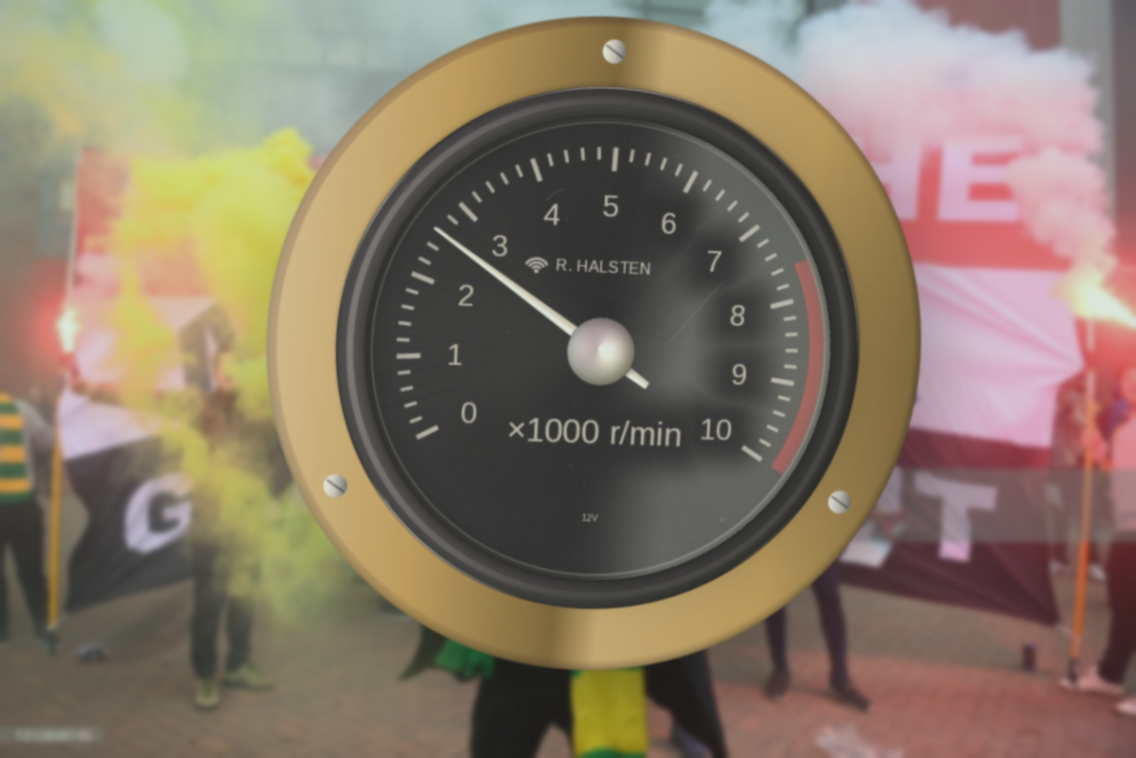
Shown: 2600 rpm
